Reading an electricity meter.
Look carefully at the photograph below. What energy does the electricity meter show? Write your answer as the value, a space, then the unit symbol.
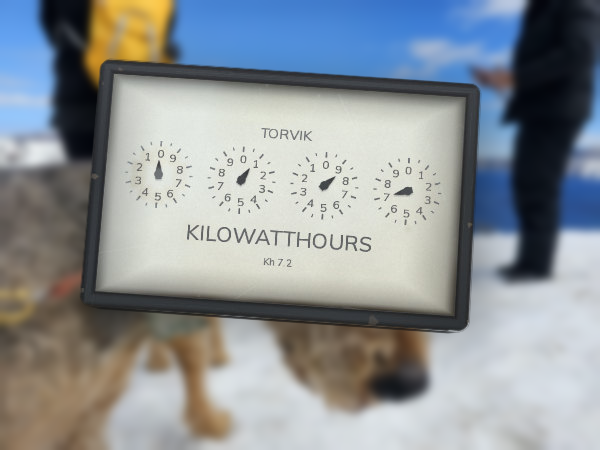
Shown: 87 kWh
